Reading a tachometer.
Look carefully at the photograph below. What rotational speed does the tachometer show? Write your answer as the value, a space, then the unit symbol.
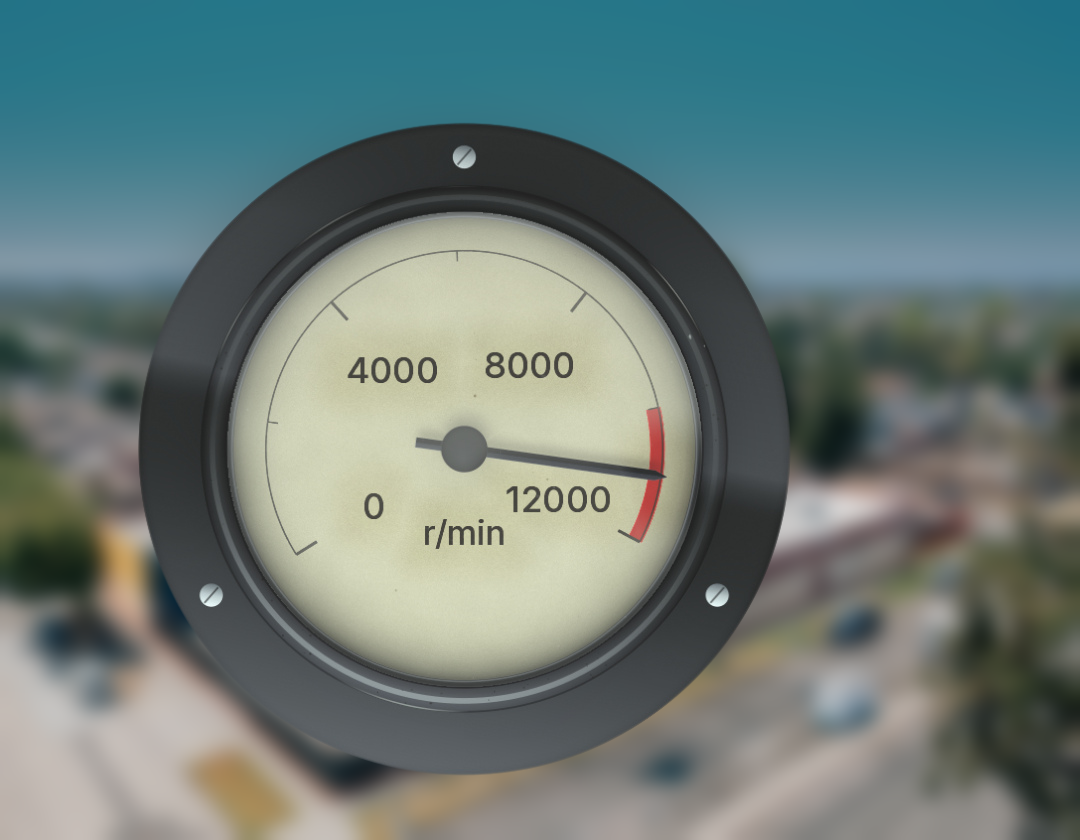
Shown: 11000 rpm
